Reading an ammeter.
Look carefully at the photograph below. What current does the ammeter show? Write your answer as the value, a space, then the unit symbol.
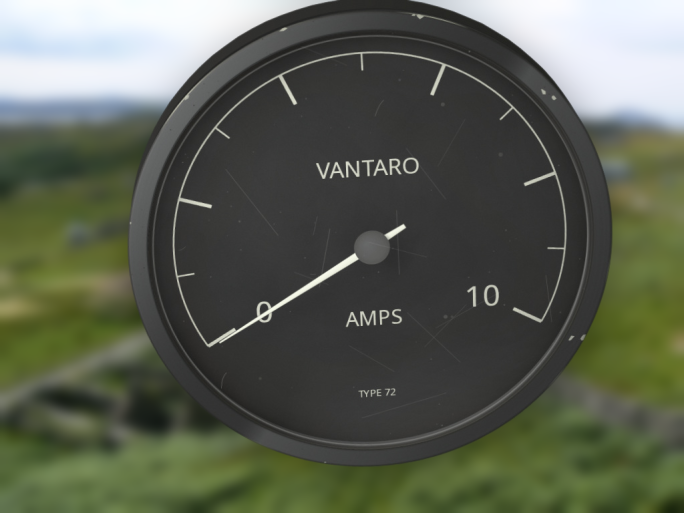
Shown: 0 A
